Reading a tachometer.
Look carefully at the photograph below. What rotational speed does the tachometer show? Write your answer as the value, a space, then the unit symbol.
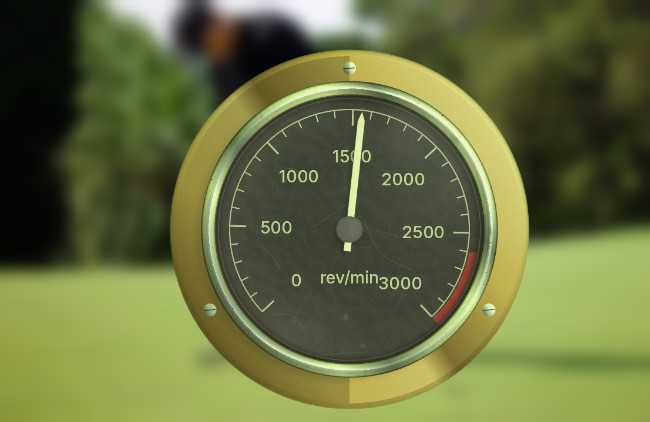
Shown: 1550 rpm
